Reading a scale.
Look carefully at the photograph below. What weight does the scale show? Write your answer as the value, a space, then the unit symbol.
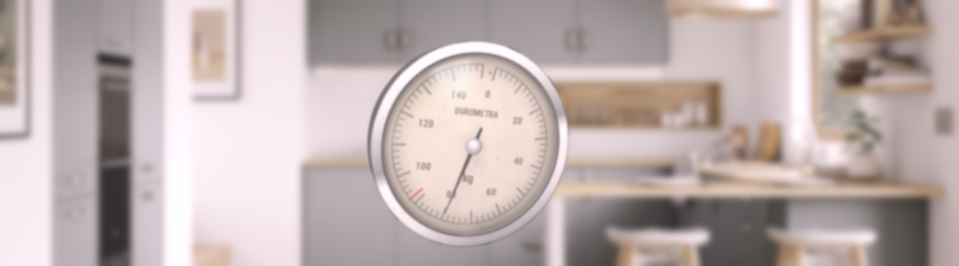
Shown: 80 kg
